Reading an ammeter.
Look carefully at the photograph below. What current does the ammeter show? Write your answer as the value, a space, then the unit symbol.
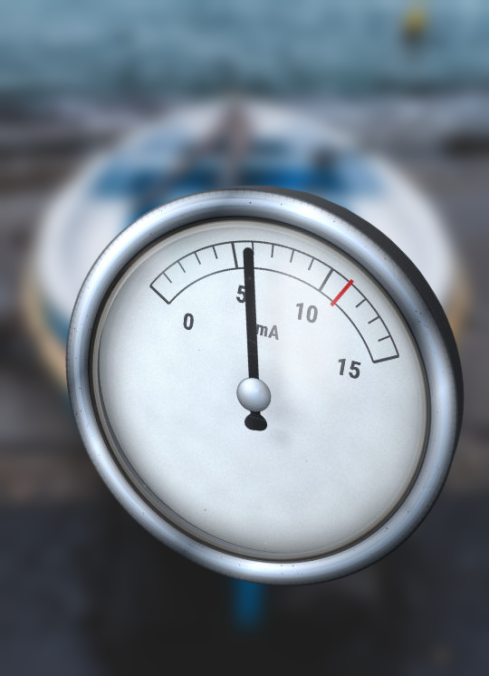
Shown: 6 mA
